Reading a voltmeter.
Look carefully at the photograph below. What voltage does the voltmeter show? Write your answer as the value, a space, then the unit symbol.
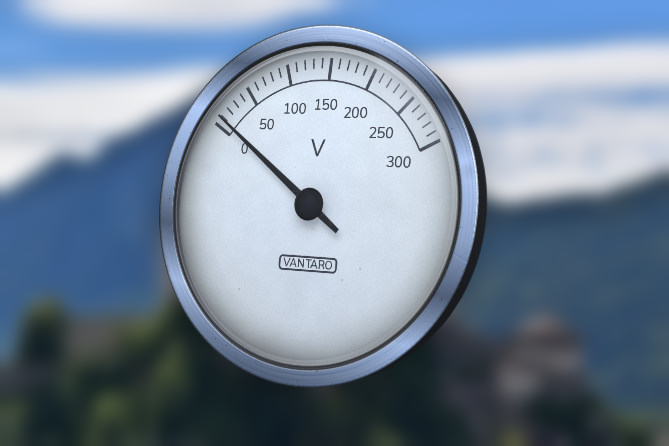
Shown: 10 V
